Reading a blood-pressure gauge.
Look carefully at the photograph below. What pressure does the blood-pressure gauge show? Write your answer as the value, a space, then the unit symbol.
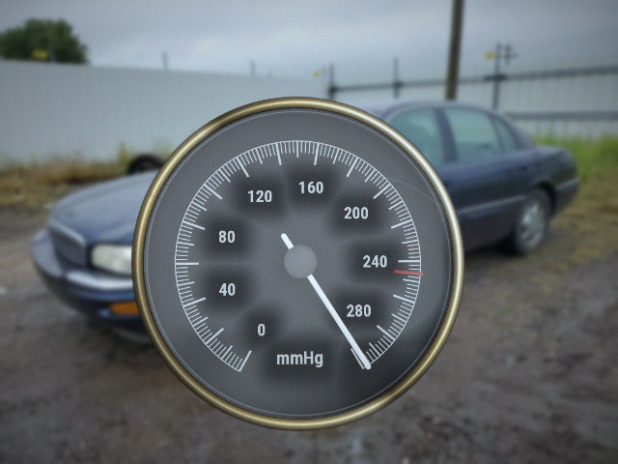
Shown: 298 mmHg
